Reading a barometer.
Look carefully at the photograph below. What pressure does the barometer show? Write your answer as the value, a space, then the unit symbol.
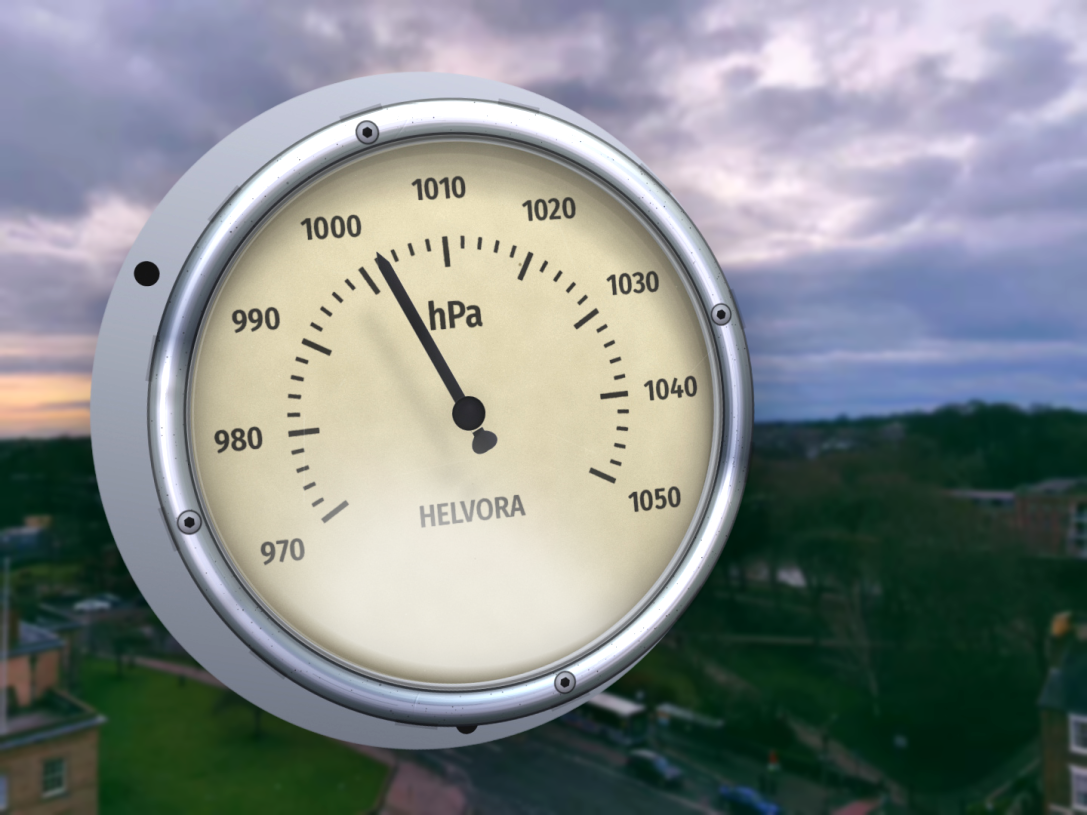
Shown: 1002 hPa
